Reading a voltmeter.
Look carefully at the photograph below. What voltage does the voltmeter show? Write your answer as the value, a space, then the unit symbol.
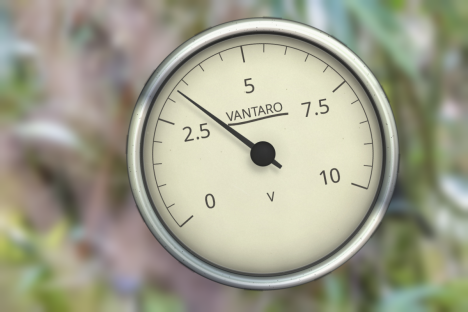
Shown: 3.25 V
